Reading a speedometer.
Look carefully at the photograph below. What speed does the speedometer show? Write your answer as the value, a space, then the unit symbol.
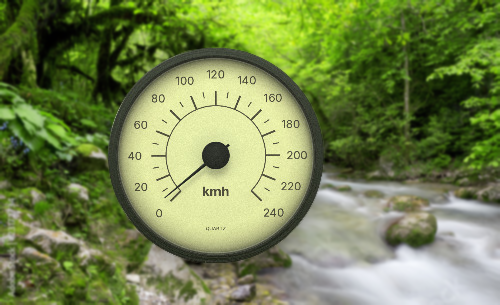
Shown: 5 km/h
